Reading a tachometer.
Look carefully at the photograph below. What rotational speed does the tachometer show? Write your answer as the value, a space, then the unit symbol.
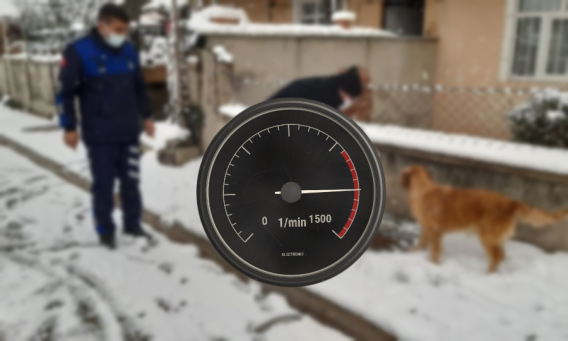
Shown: 1250 rpm
